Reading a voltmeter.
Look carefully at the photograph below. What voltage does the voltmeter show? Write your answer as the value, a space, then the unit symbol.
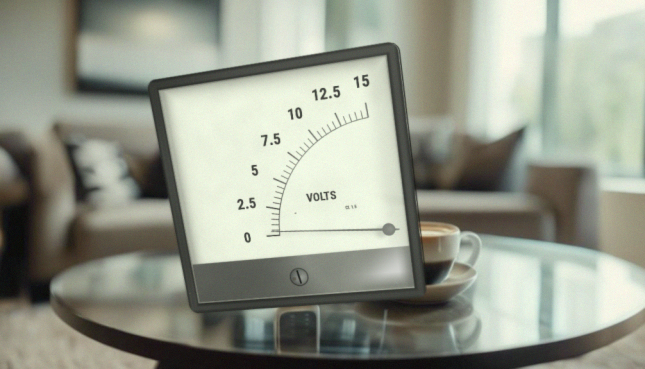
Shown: 0.5 V
